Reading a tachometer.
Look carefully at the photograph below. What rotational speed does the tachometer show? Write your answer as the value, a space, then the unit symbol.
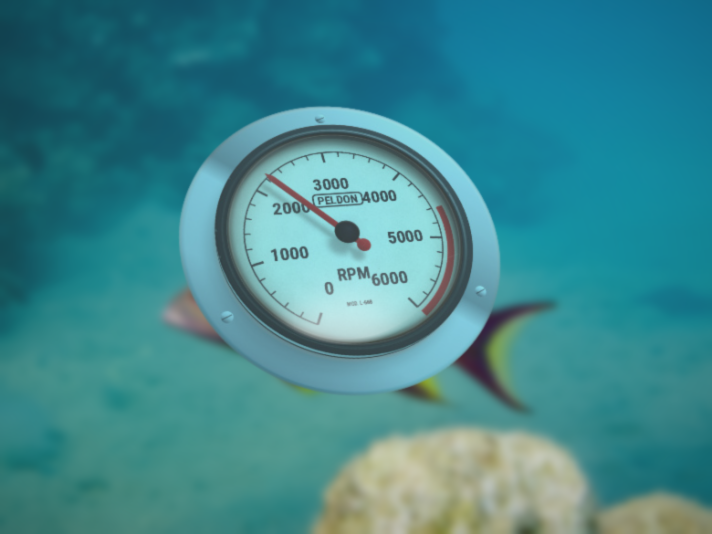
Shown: 2200 rpm
